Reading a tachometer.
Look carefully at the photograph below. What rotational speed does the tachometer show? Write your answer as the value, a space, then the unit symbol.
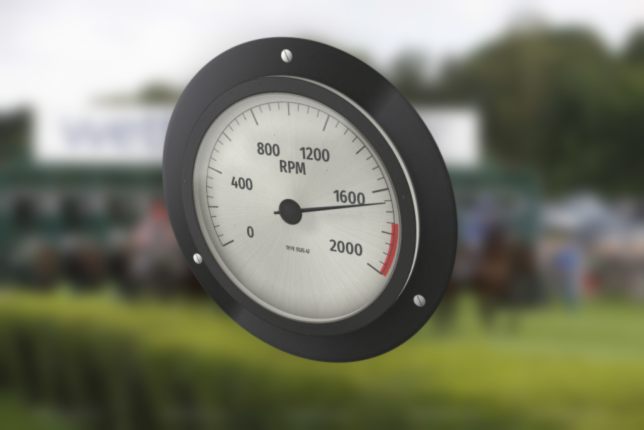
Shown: 1650 rpm
